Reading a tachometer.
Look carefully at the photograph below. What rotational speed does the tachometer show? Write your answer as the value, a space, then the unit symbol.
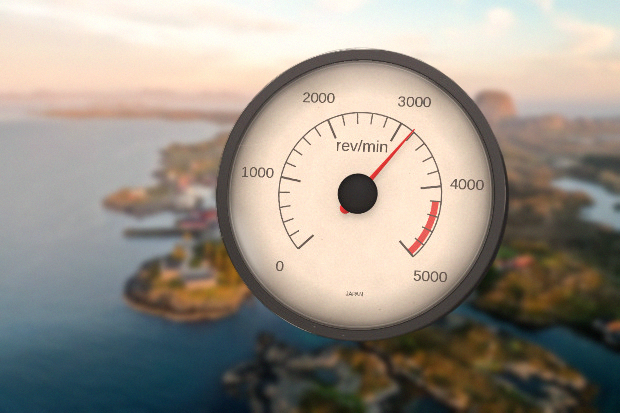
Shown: 3200 rpm
